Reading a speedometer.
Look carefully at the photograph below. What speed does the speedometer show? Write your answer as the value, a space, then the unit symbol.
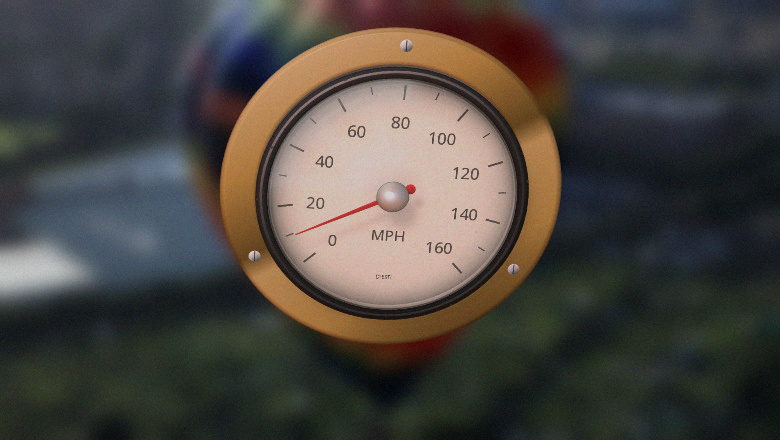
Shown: 10 mph
